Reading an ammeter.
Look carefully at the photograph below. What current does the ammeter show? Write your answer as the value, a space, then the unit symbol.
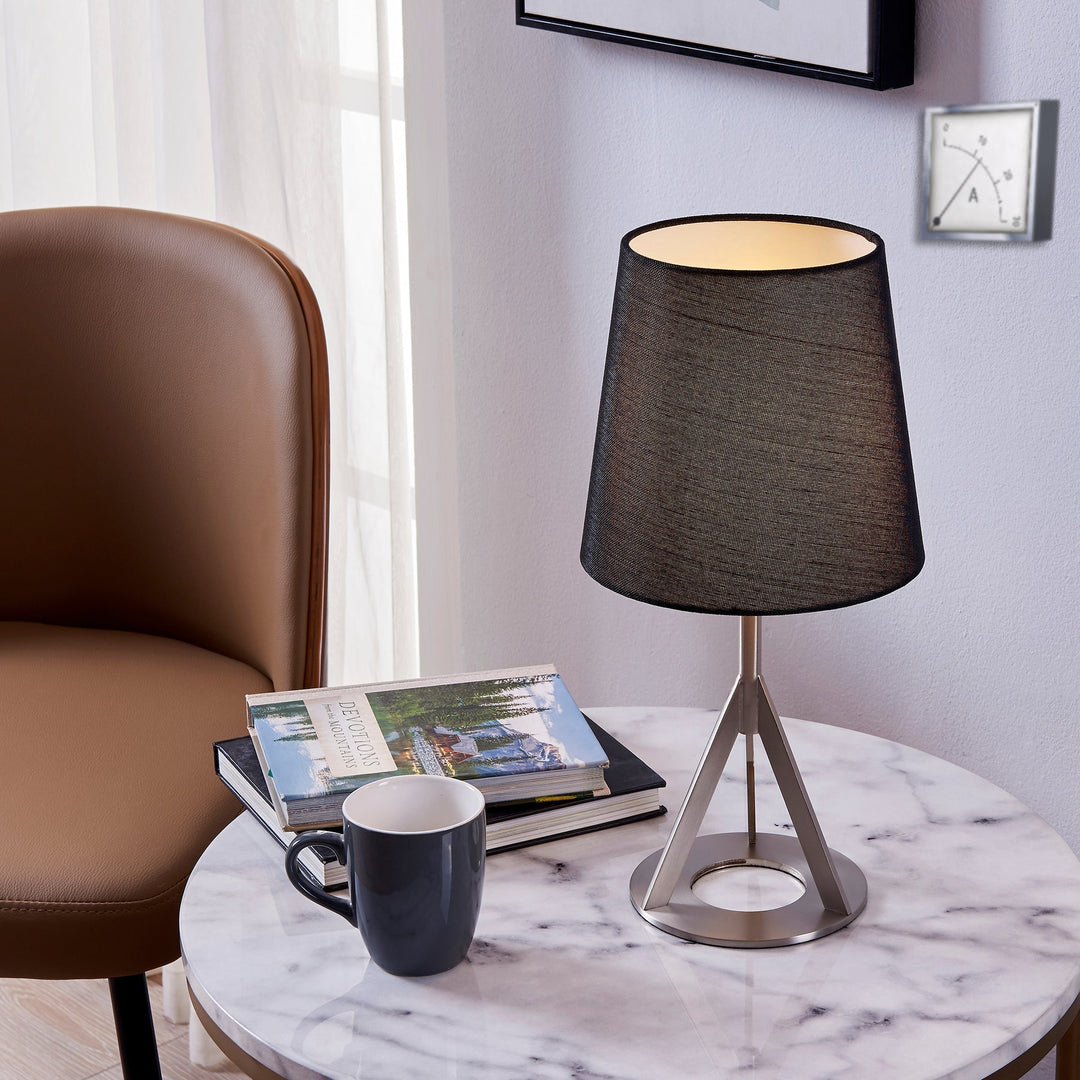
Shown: 12.5 A
